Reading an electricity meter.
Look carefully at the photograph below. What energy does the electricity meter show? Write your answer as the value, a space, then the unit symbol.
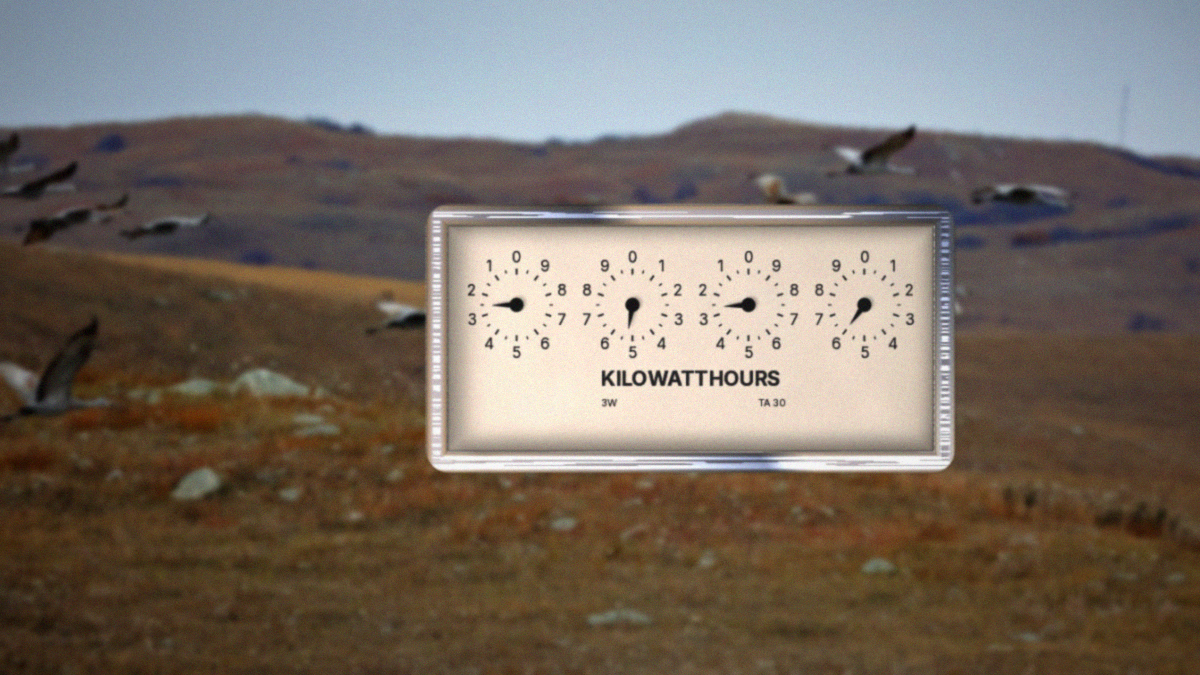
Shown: 2526 kWh
